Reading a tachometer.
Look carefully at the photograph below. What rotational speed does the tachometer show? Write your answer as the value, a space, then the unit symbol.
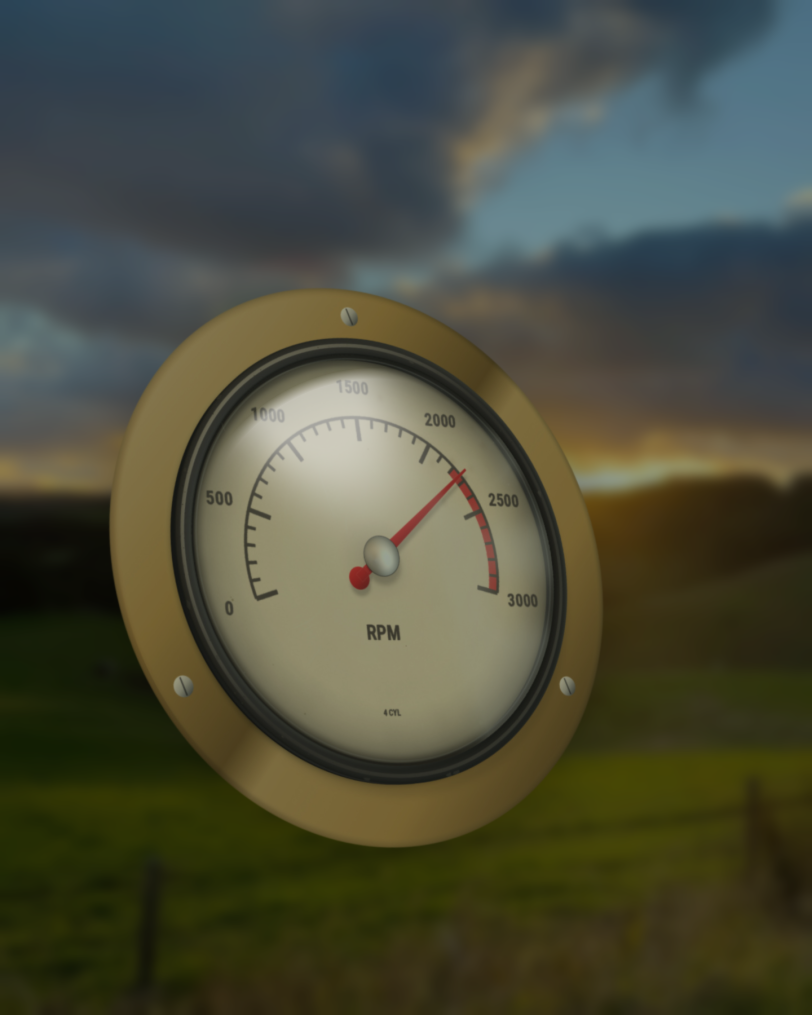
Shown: 2250 rpm
